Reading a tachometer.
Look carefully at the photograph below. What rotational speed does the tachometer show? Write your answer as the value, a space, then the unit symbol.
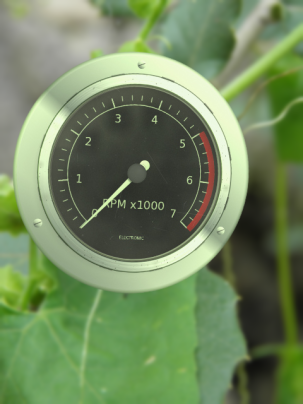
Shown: 0 rpm
